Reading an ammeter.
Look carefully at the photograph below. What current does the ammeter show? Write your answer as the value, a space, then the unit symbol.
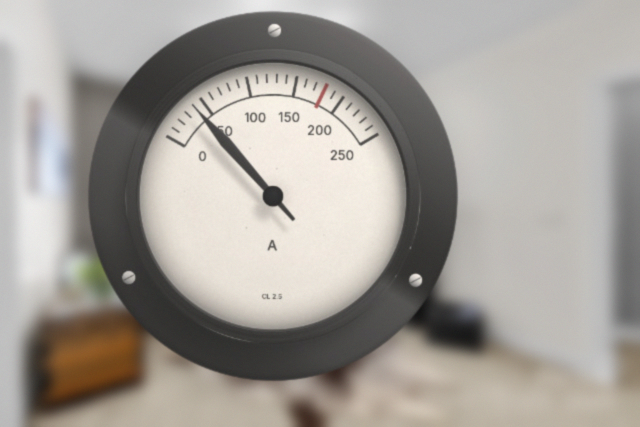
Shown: 40 A
